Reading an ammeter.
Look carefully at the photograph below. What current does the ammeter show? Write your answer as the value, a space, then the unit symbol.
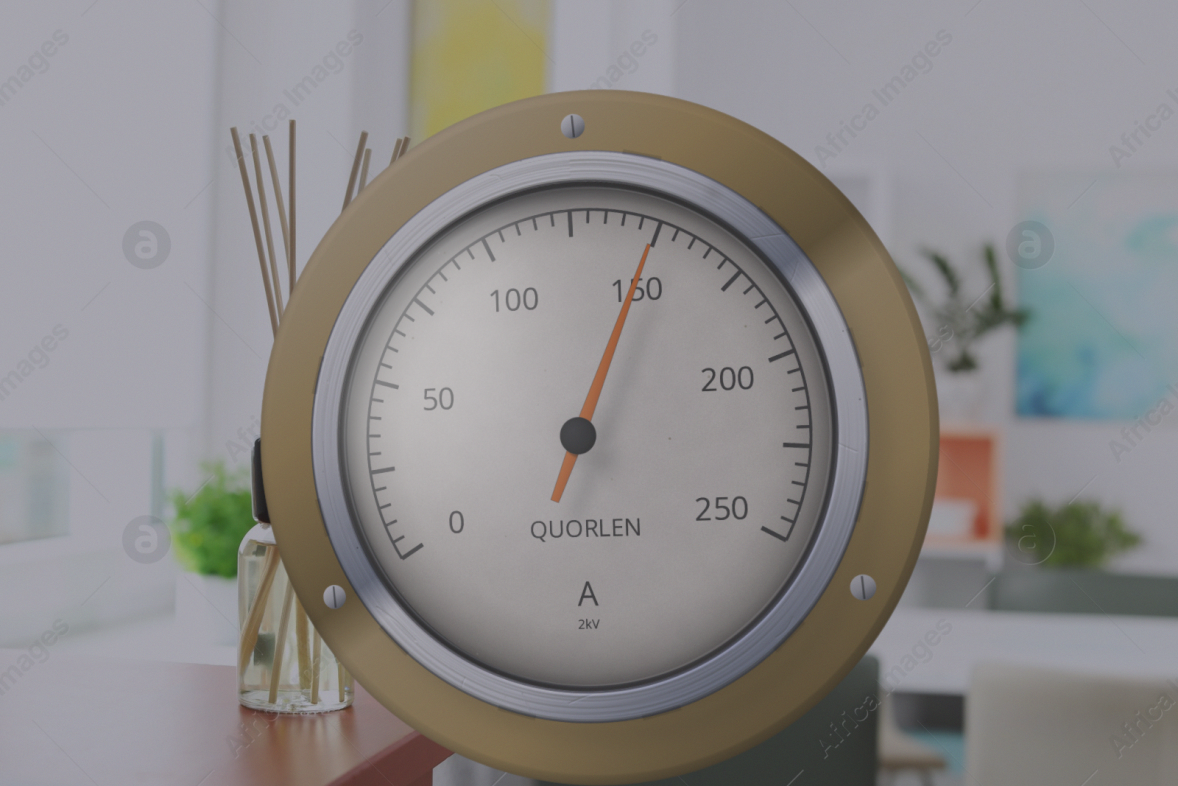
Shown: 150 A
